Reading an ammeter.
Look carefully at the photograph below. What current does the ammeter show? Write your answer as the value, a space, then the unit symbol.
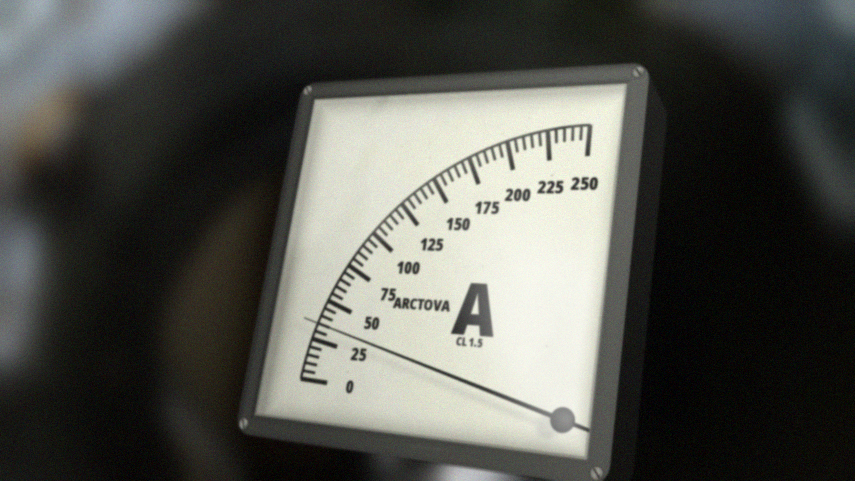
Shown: 35 A
